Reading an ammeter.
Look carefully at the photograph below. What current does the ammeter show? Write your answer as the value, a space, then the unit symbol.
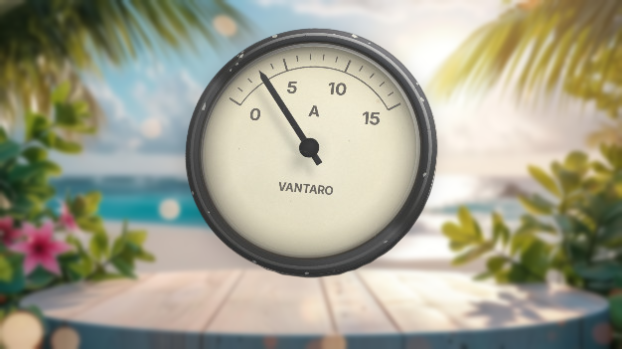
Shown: 3 A
